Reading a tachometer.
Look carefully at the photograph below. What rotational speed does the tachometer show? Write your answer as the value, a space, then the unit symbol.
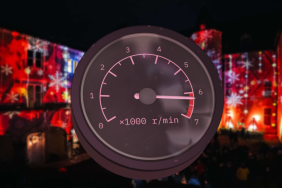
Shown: 6250 rpm
